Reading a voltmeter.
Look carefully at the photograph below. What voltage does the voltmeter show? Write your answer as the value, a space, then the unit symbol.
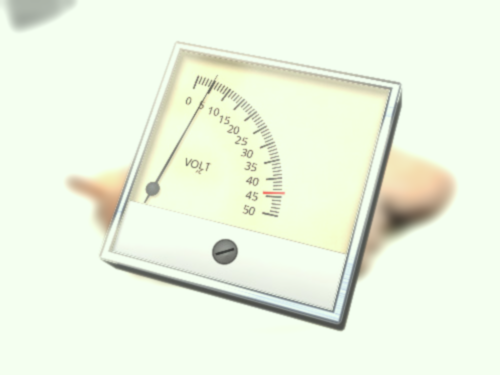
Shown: 5 V
